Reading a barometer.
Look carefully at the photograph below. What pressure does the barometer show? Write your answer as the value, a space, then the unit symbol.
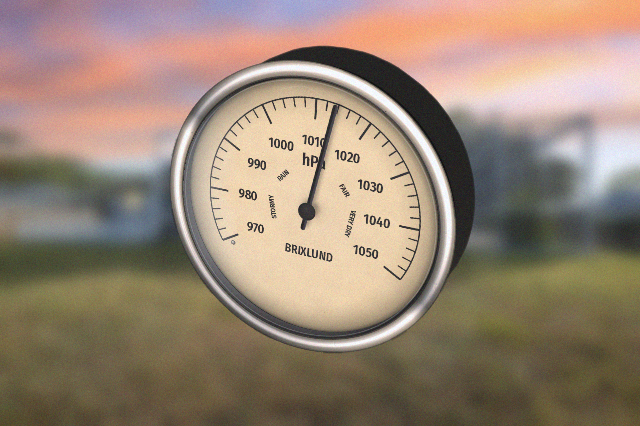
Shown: 1014 hPa
